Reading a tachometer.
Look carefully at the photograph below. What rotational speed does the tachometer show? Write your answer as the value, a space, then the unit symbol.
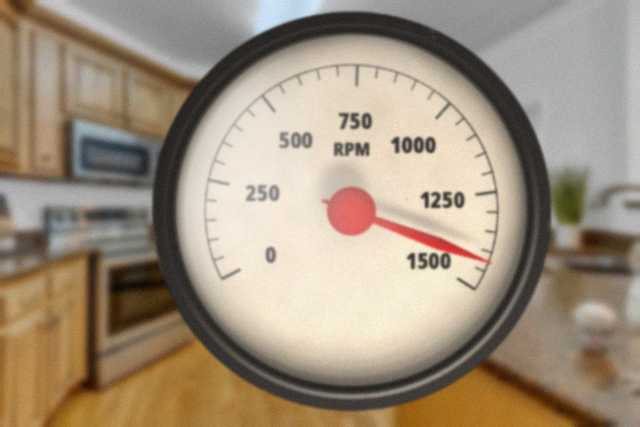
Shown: 1425 rpm
